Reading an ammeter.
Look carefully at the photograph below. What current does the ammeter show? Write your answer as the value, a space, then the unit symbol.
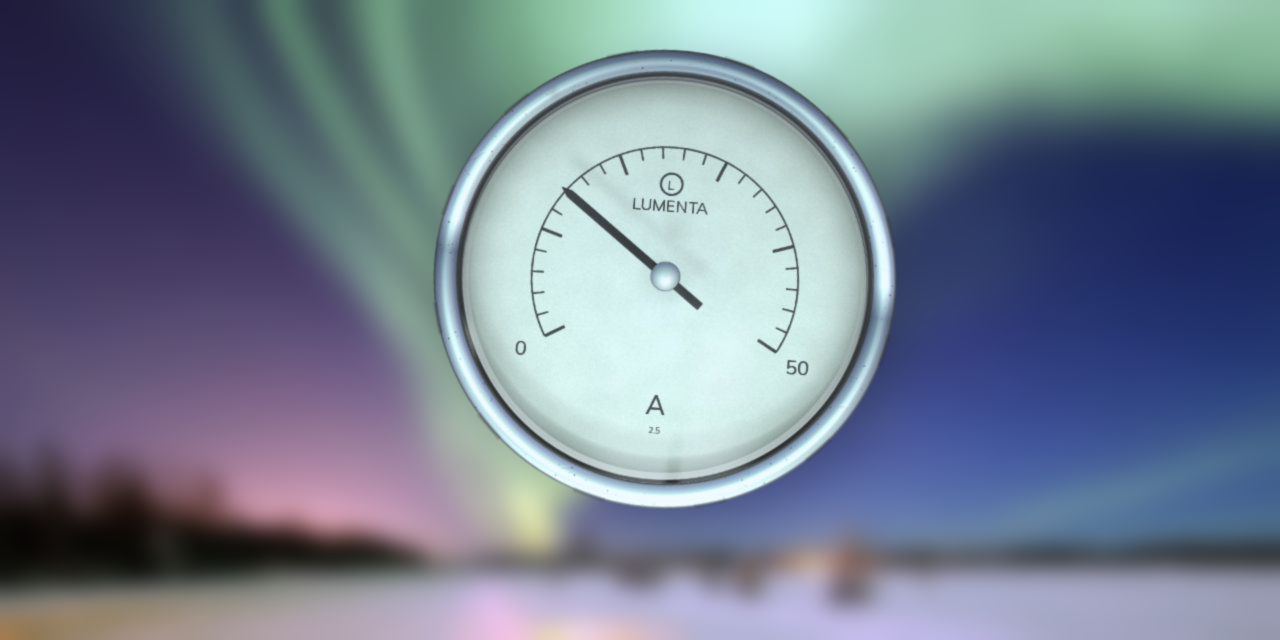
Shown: 14 A
